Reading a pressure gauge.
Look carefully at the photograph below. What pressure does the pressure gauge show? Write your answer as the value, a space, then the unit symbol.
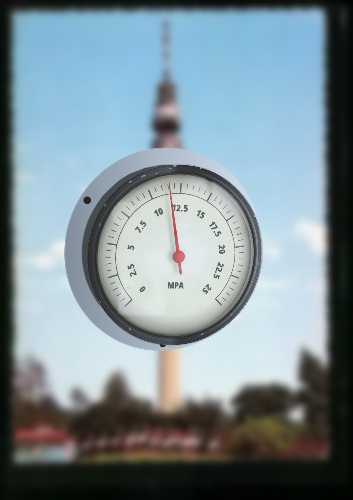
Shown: 11.5 MPa
